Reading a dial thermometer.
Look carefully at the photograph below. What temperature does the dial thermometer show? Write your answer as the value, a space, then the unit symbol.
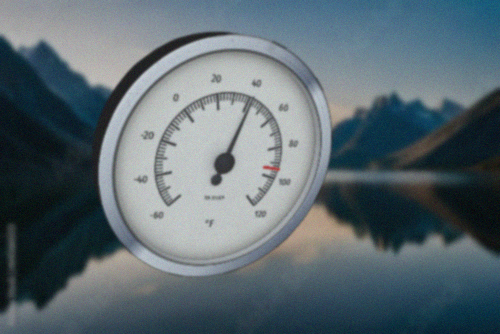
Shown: 40 °F
